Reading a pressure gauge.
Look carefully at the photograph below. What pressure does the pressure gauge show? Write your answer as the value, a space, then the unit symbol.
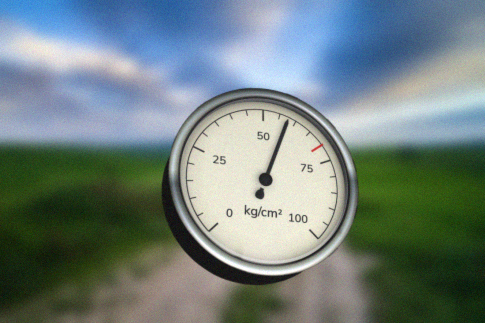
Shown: 57.5 kg/cm²
